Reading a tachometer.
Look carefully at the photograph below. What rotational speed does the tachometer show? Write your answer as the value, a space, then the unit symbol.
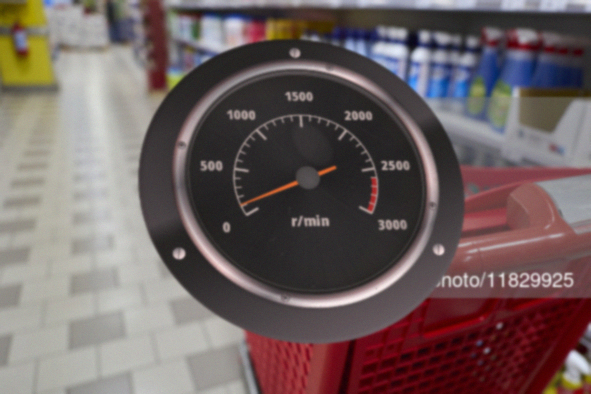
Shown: 100 rpm
